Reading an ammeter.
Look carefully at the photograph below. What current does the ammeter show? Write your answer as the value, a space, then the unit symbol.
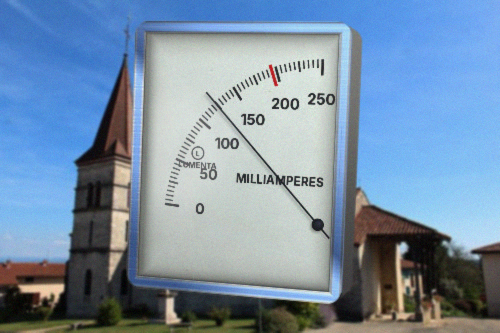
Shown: 125 mA
